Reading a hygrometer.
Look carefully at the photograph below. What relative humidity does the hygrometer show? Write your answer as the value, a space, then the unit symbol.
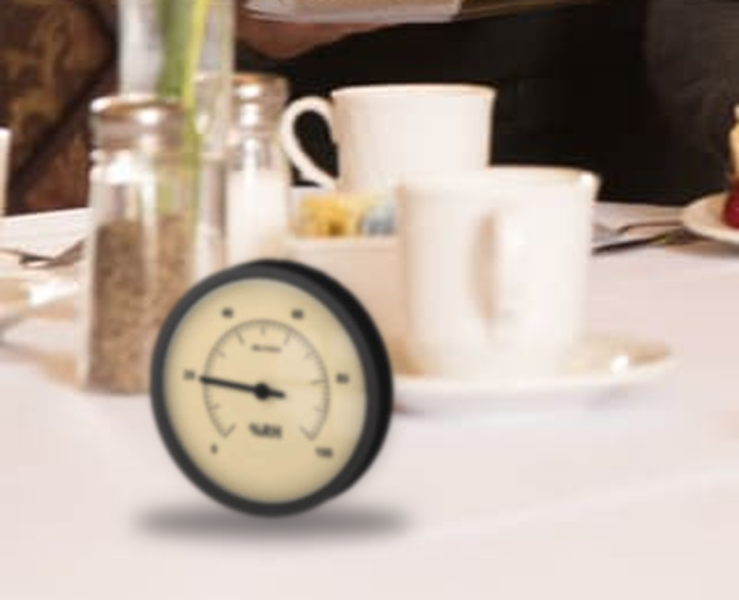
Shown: 20 %
